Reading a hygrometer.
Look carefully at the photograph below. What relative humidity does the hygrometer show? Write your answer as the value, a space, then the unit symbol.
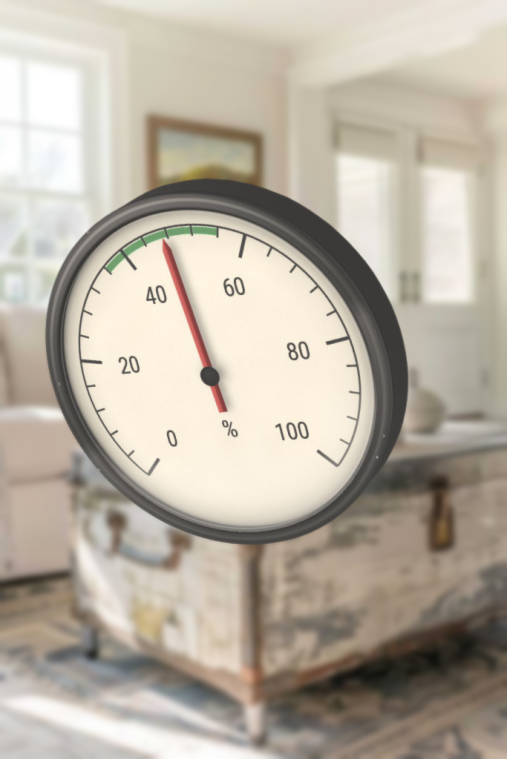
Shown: 48 %
